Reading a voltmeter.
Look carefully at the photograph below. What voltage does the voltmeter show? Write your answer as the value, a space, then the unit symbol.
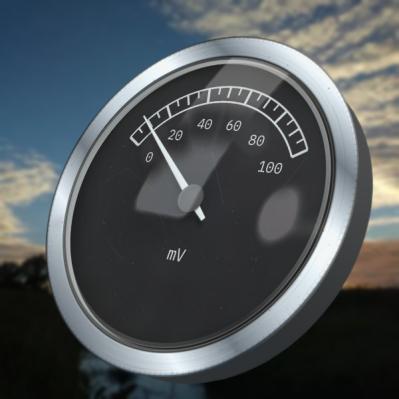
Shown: 10 mV
